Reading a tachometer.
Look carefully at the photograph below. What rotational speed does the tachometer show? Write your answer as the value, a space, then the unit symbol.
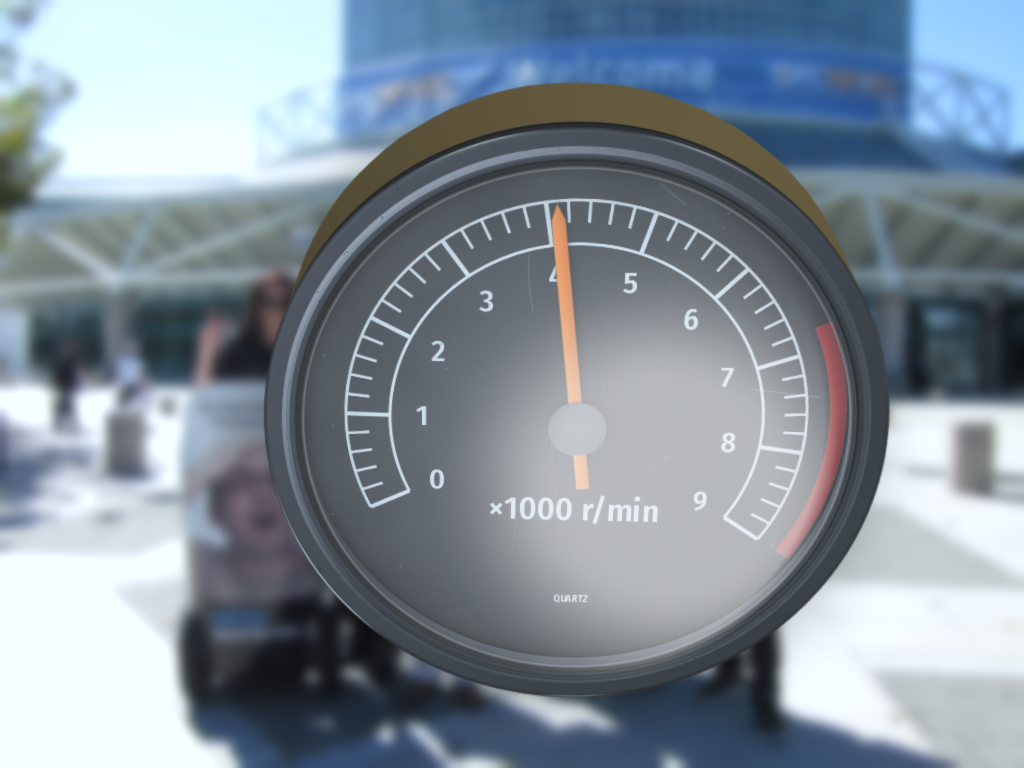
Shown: 4100 rpm
